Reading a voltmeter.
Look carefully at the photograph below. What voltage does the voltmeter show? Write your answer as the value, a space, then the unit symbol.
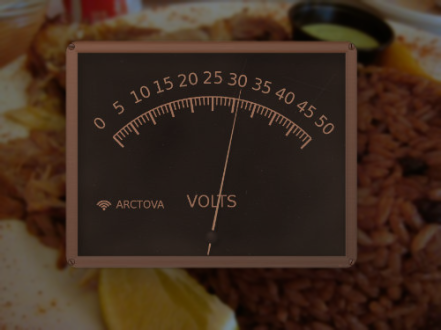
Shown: 31 V
